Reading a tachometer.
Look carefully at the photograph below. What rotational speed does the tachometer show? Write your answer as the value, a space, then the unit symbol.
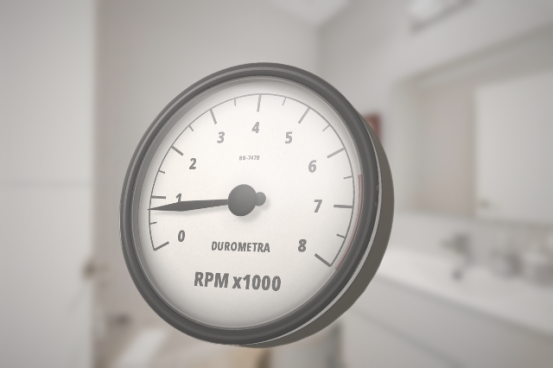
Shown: 750 rpm
